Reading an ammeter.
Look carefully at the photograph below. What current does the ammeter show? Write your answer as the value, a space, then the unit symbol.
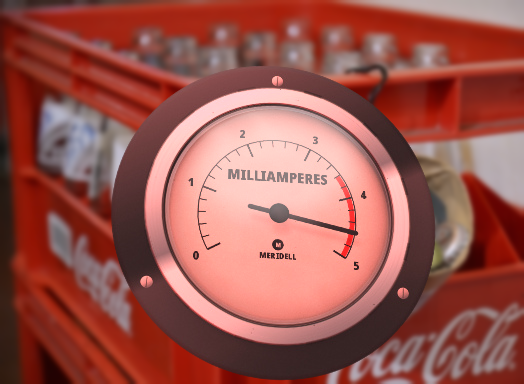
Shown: 4.6 mA
